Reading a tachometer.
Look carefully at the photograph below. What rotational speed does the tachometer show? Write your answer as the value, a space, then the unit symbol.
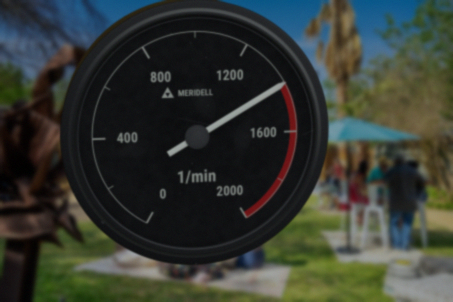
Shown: 1400 rpm
